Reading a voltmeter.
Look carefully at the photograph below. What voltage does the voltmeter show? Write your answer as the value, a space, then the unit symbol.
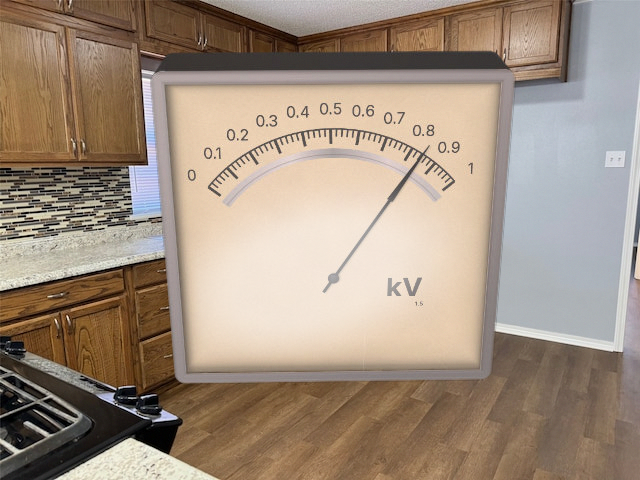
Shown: 0.84 kV
